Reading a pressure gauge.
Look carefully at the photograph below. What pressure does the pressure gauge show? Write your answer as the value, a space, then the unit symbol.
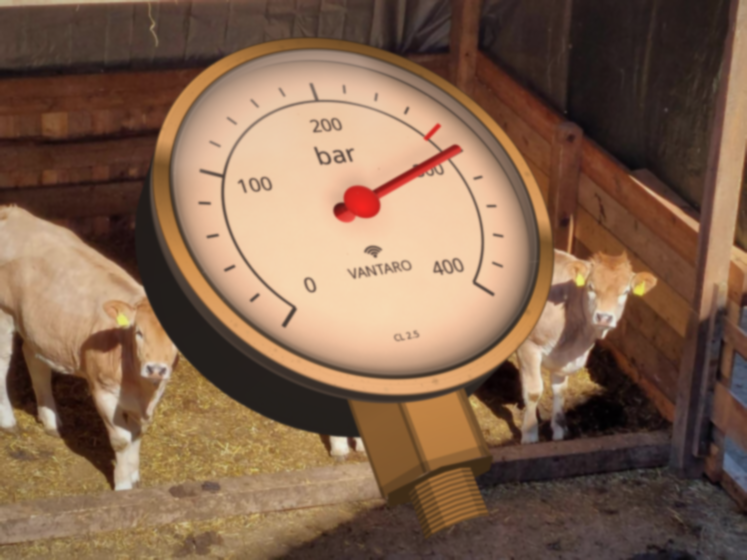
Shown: 300 bar
